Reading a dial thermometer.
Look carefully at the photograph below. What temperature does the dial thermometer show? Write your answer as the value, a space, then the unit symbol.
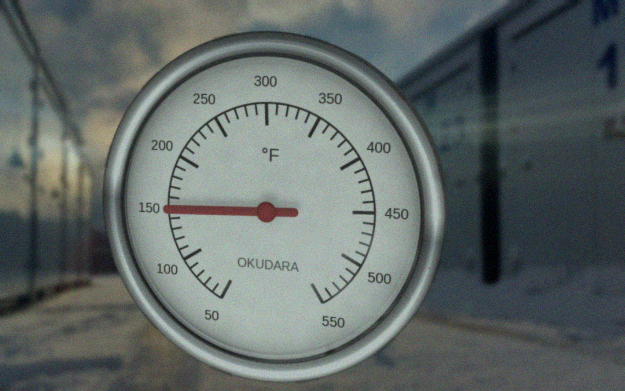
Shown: 150 °F
